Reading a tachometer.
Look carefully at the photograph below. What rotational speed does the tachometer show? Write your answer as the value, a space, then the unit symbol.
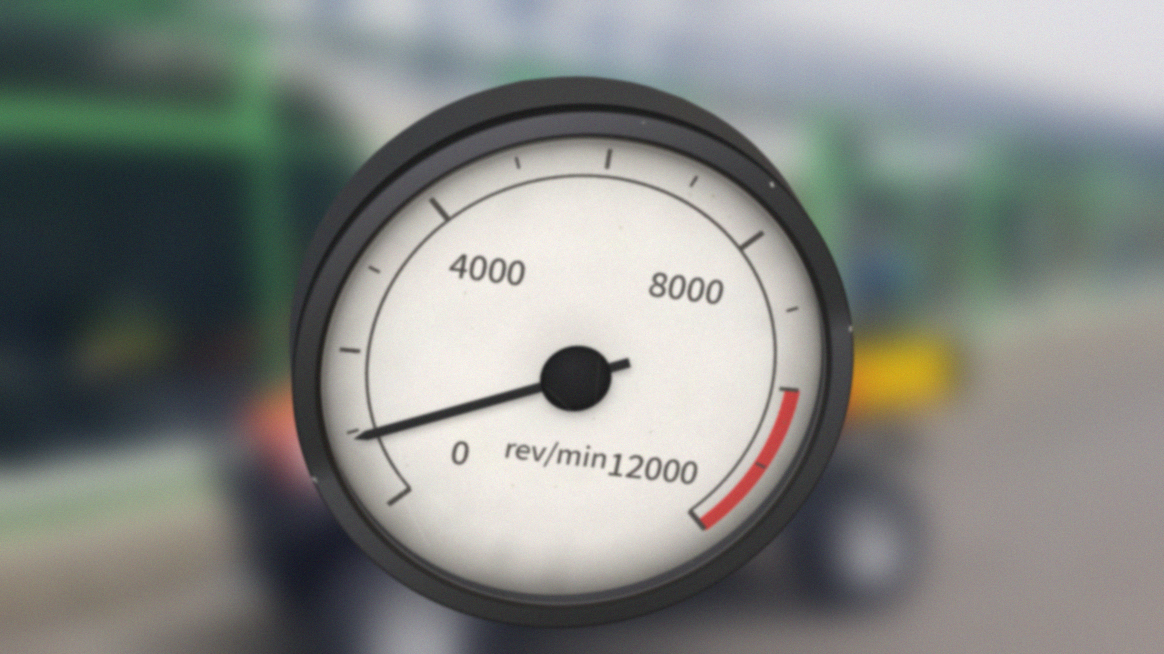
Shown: 1000 rpm
